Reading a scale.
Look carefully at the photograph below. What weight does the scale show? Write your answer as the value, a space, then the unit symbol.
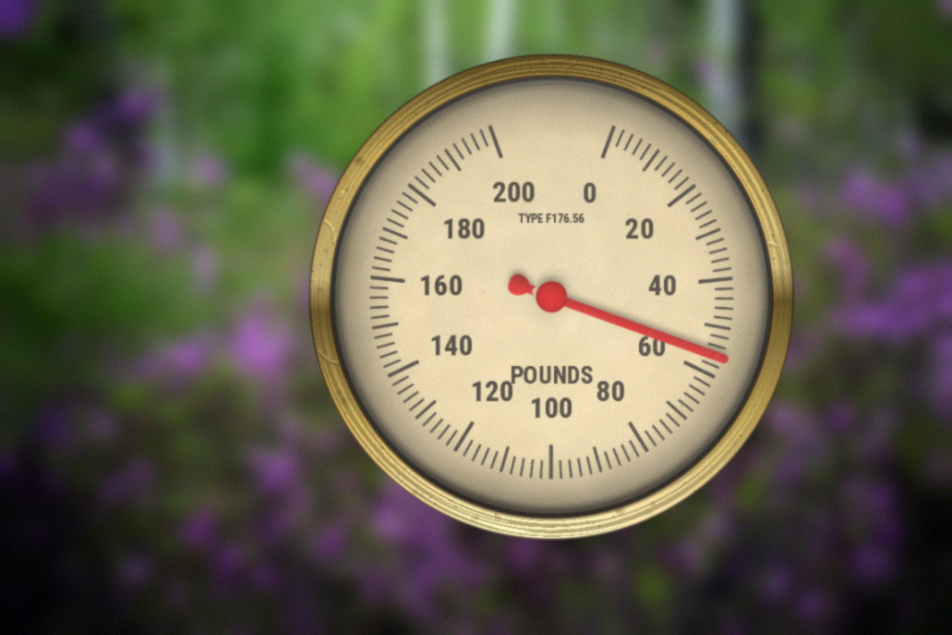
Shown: 56 lb
